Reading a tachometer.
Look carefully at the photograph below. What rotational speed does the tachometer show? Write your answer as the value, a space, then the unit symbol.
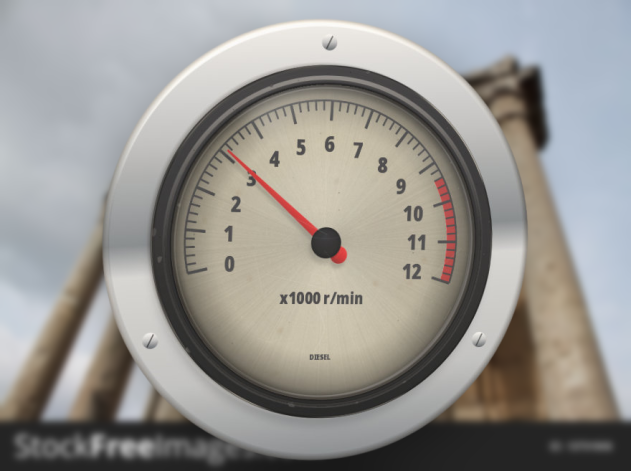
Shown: 3100 rpm
